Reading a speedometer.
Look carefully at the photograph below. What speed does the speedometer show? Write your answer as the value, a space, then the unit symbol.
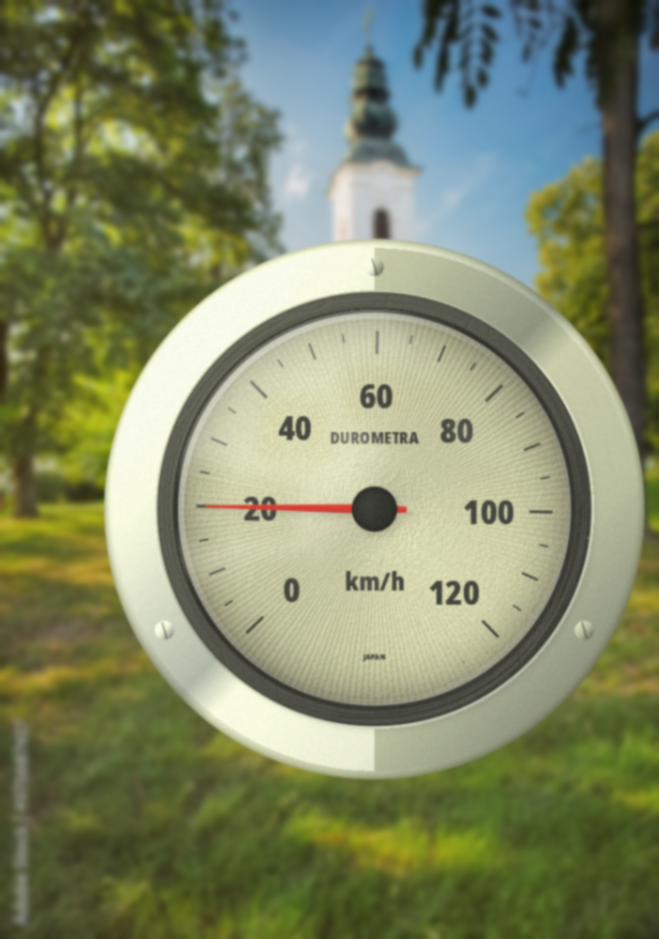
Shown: 20 km/h
